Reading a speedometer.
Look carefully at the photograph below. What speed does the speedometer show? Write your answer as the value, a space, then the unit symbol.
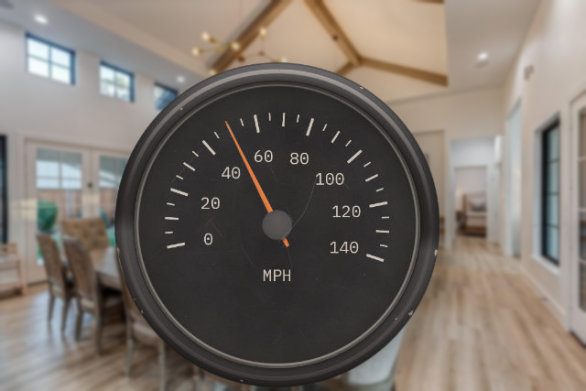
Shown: 50 mph
